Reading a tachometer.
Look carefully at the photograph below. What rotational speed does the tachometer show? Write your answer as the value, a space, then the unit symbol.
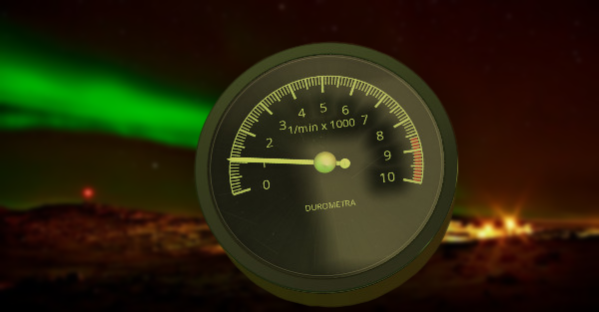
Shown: 1000 rpm
